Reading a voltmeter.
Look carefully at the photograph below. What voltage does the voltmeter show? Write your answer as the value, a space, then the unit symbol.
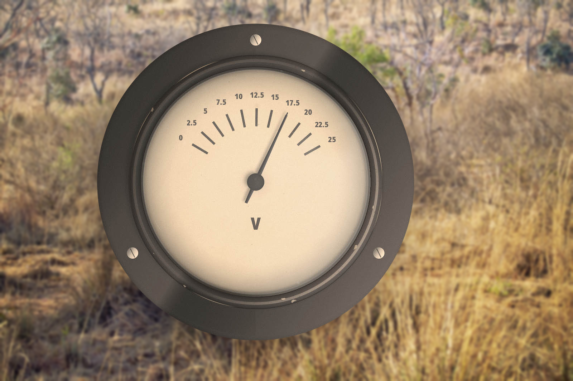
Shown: 17.5 V
